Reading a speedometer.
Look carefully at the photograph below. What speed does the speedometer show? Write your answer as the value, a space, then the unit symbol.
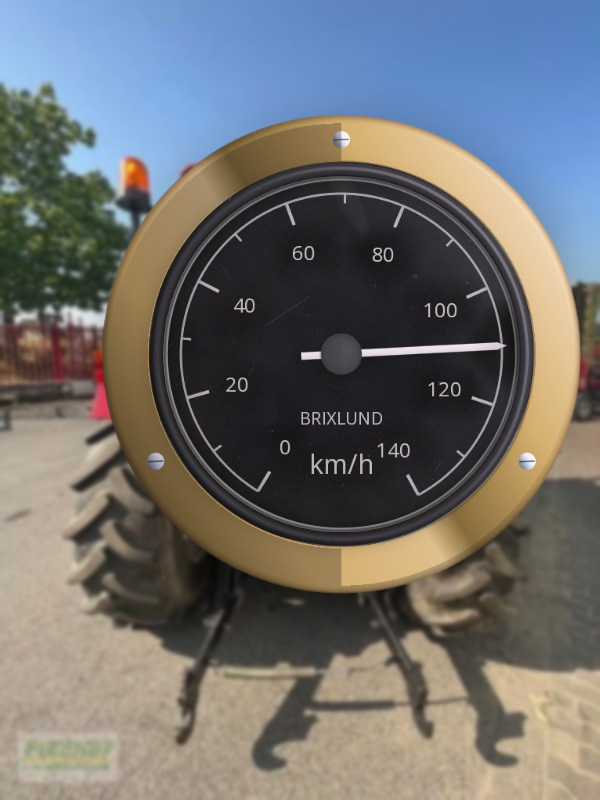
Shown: 110 km/h
